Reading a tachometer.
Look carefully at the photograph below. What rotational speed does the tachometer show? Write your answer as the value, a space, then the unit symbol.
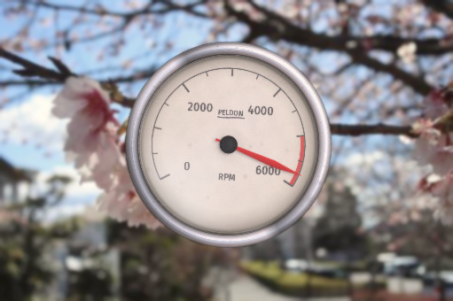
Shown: 5750 rpm
